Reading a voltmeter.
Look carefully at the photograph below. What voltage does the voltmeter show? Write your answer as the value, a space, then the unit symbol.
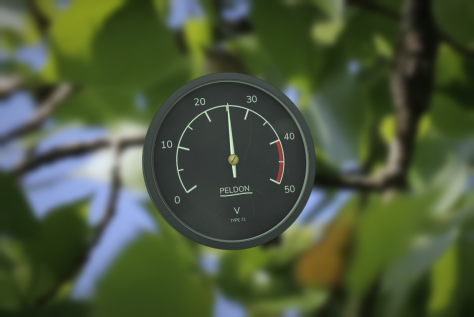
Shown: 25 V
